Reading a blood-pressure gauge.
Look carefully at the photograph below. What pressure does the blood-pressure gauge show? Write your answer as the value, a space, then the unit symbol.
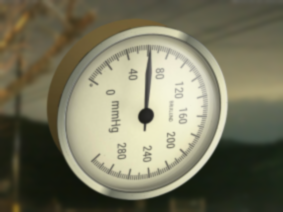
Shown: 60 mmHg
